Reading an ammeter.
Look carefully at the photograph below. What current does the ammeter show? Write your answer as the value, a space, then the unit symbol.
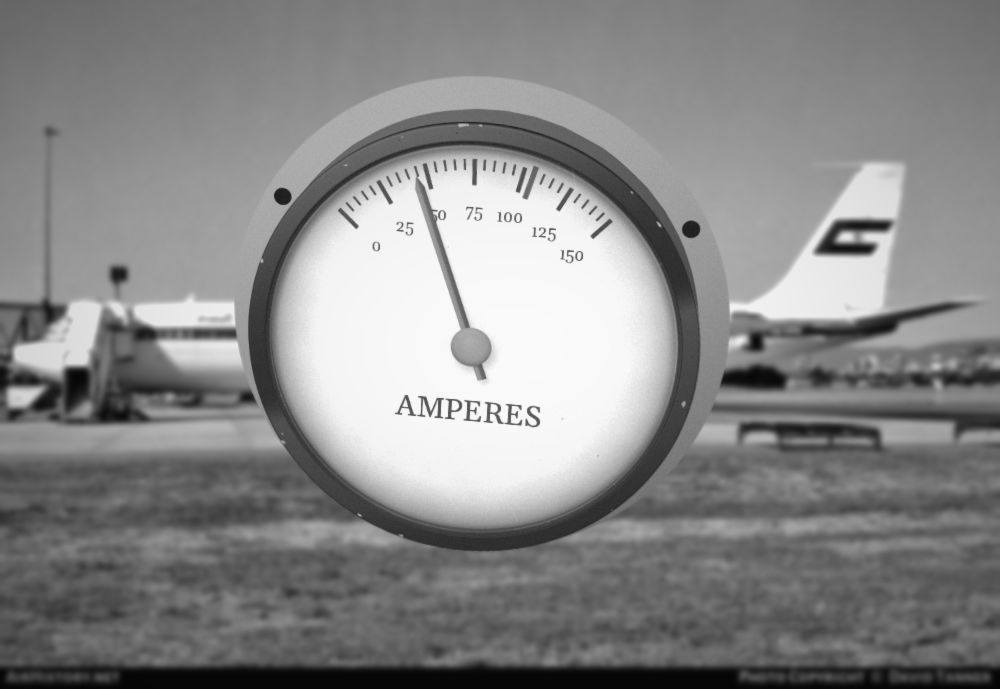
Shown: 45 A
